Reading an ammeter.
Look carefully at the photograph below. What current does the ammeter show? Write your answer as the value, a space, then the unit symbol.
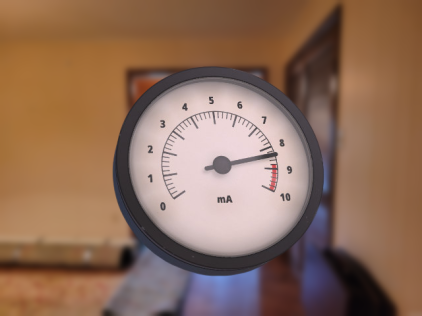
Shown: 8.4 mA
